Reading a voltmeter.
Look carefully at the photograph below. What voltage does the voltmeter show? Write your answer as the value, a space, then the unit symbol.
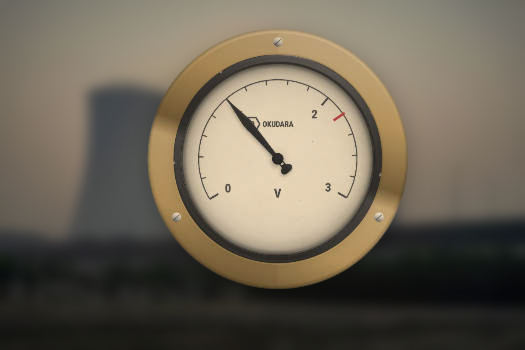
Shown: 1 V
